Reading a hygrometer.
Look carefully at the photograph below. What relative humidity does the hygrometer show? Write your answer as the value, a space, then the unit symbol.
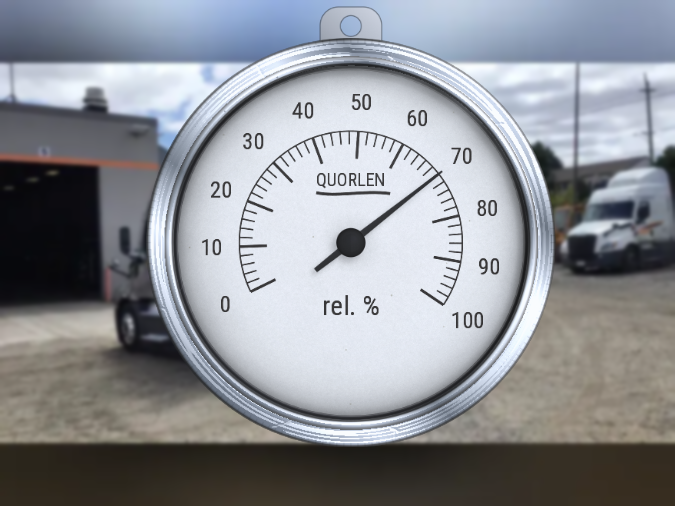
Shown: 70 %
